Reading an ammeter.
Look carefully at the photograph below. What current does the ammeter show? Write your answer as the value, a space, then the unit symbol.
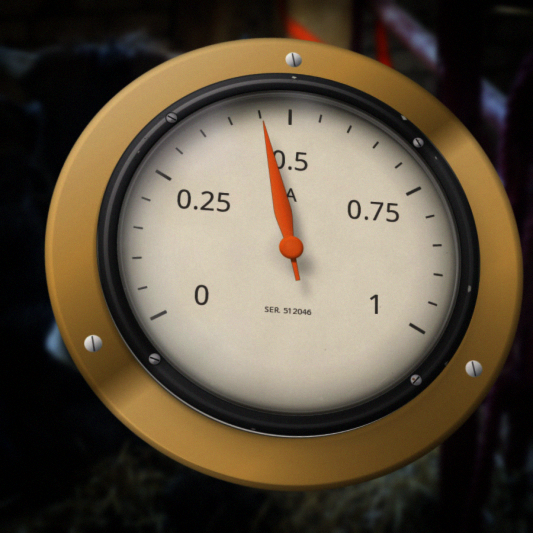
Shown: 0.45 A
